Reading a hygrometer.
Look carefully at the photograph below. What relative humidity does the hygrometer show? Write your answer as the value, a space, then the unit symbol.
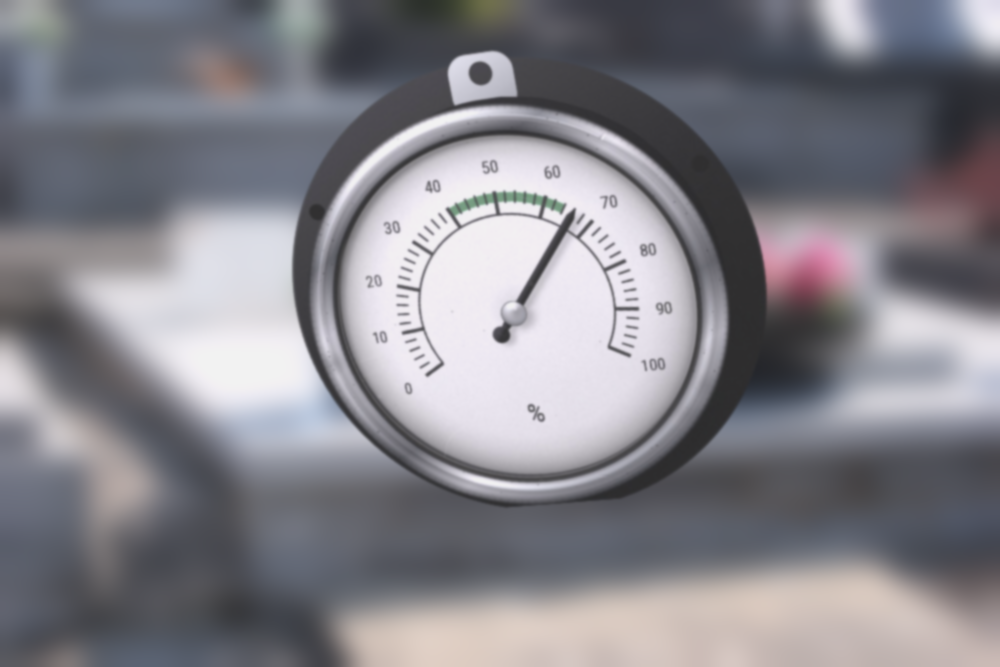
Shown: 66 %
